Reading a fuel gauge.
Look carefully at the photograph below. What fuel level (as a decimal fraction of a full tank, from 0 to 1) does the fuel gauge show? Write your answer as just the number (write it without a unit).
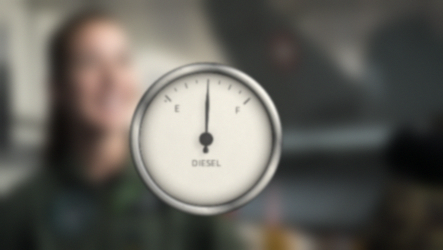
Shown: 0.5
